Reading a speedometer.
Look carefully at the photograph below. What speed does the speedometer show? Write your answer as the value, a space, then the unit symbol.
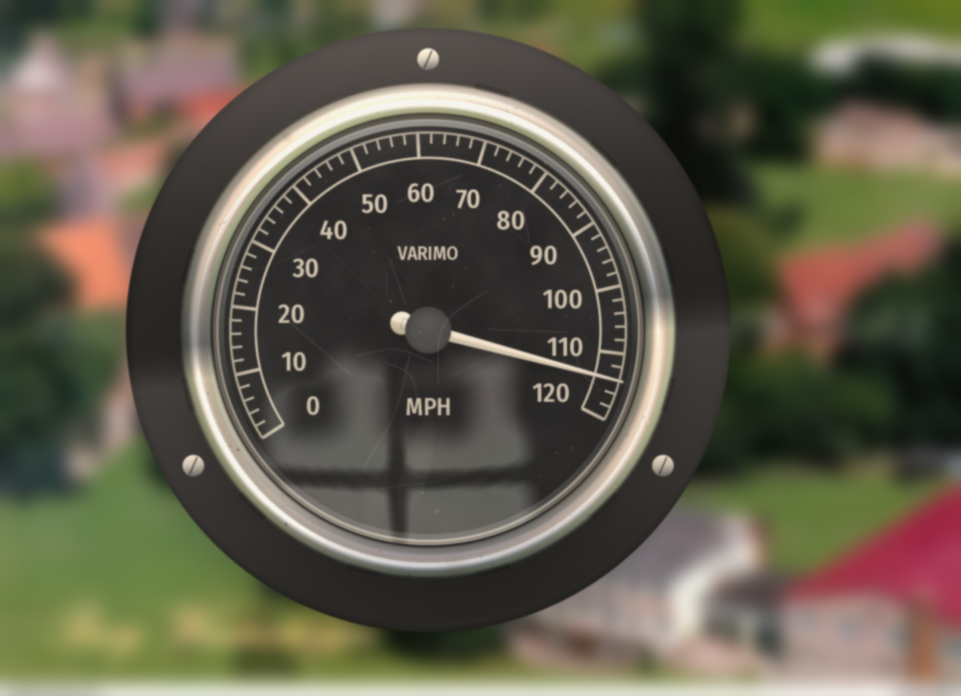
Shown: 114 mph
